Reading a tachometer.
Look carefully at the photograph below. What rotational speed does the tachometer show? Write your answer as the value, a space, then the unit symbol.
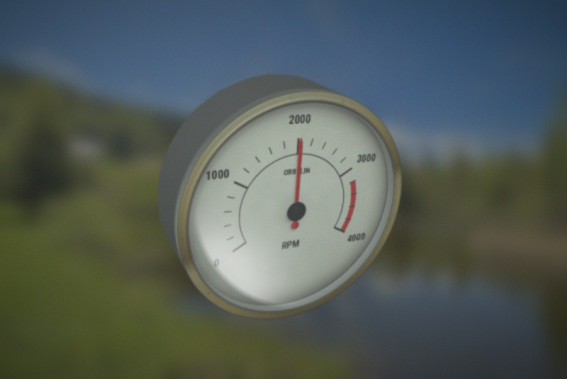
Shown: 2000 rpm
